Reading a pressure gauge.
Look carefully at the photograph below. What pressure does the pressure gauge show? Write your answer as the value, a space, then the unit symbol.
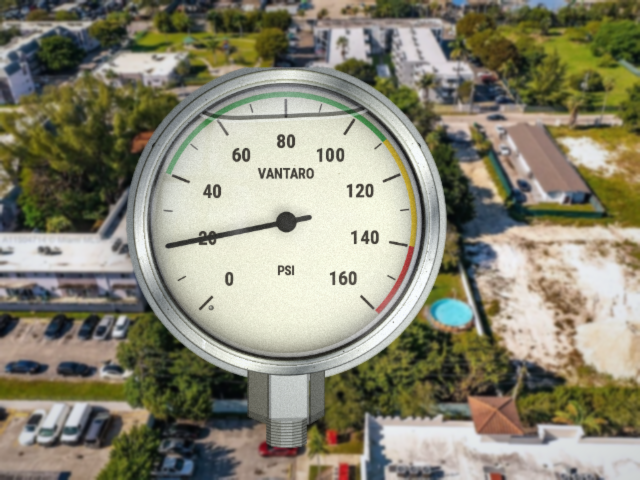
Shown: 20 psi
